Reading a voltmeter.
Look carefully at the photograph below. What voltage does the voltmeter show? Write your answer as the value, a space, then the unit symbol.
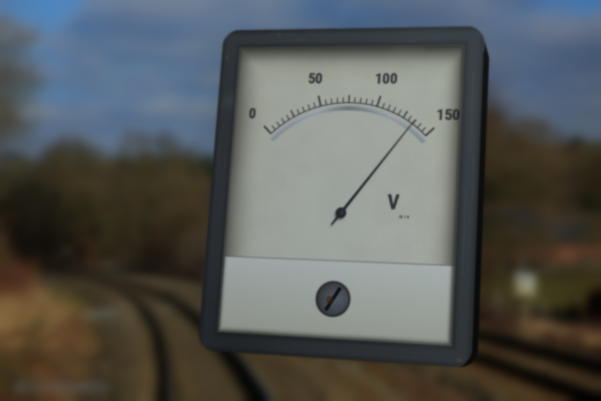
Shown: 135 V
